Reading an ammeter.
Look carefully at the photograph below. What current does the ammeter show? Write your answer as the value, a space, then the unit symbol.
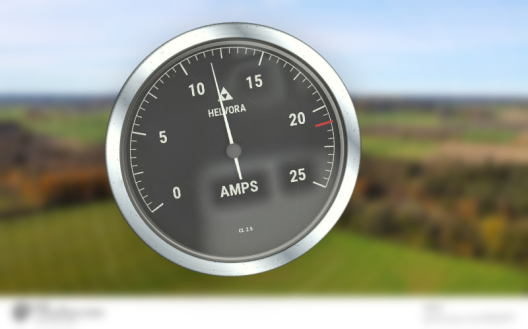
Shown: 11.75 A
